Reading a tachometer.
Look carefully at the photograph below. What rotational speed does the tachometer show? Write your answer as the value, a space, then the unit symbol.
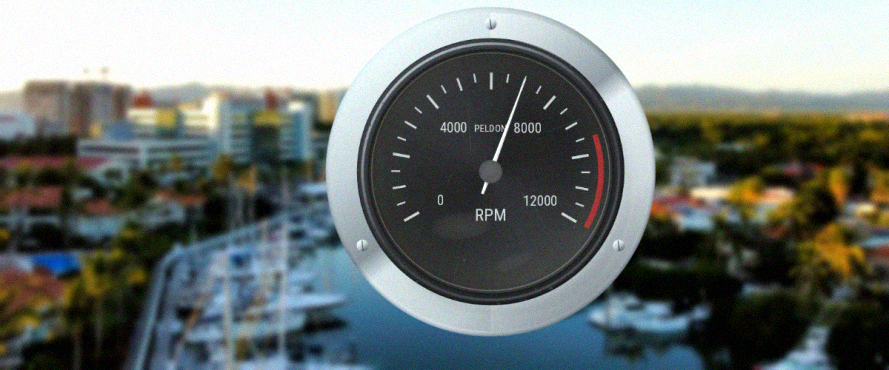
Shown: 7000 rpm
